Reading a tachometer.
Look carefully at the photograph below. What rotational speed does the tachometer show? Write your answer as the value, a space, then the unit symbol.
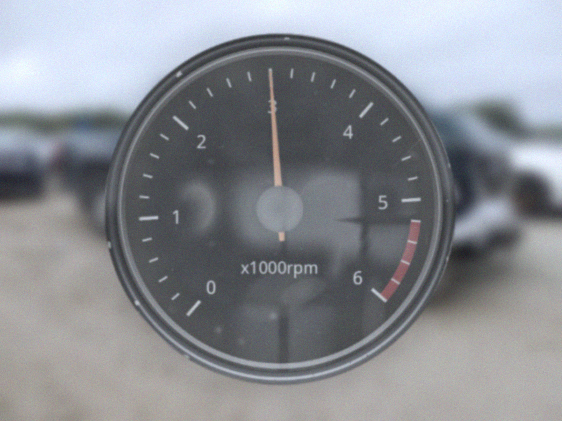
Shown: 3000 rpm
